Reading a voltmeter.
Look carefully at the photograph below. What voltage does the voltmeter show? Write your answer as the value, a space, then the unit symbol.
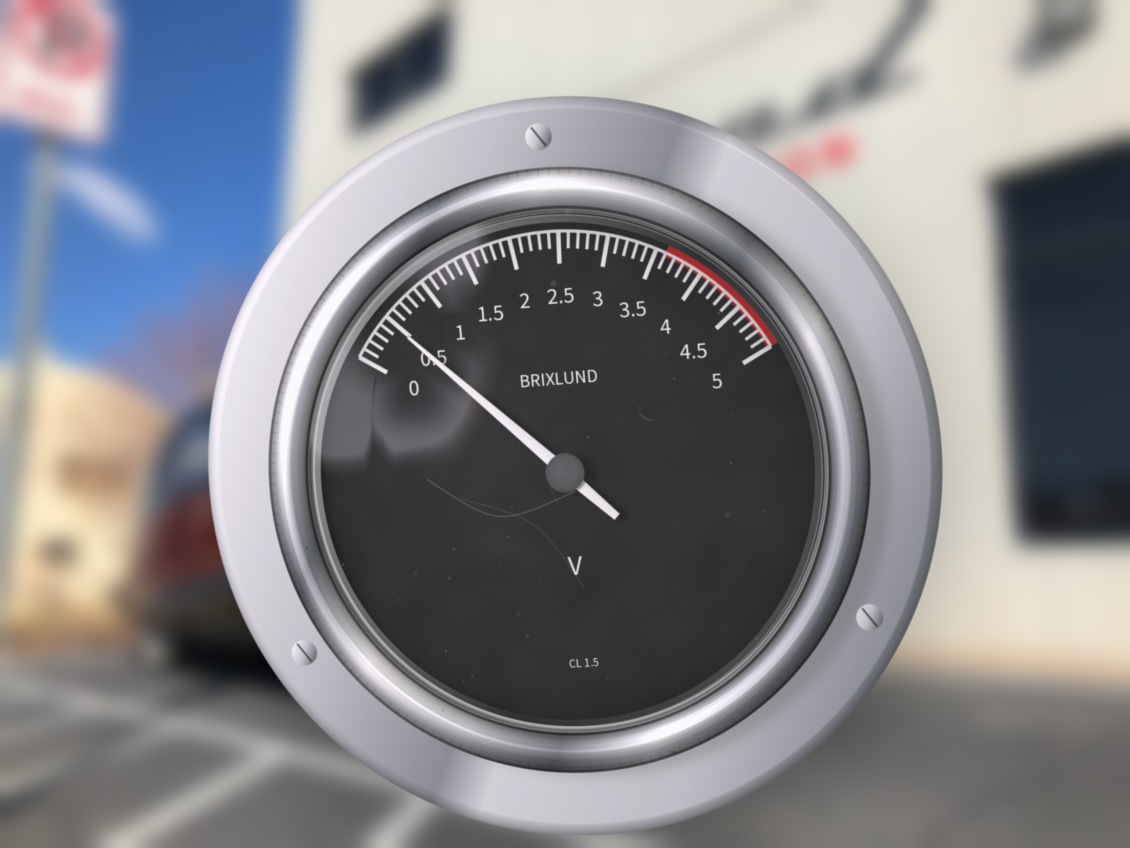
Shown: 0.5 V
